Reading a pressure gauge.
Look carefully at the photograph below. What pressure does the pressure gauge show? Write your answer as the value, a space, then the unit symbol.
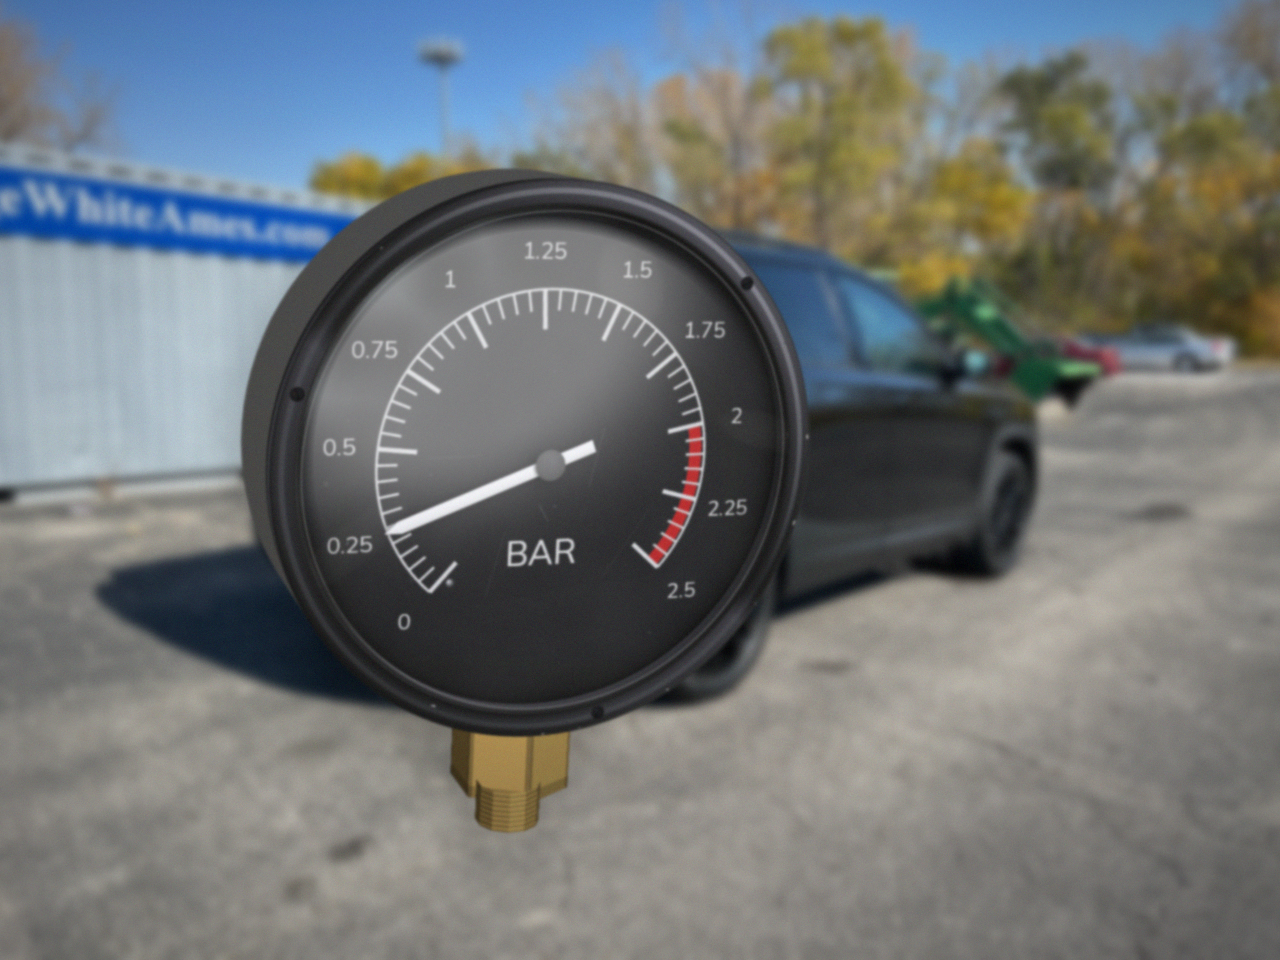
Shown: 0.25 bar
